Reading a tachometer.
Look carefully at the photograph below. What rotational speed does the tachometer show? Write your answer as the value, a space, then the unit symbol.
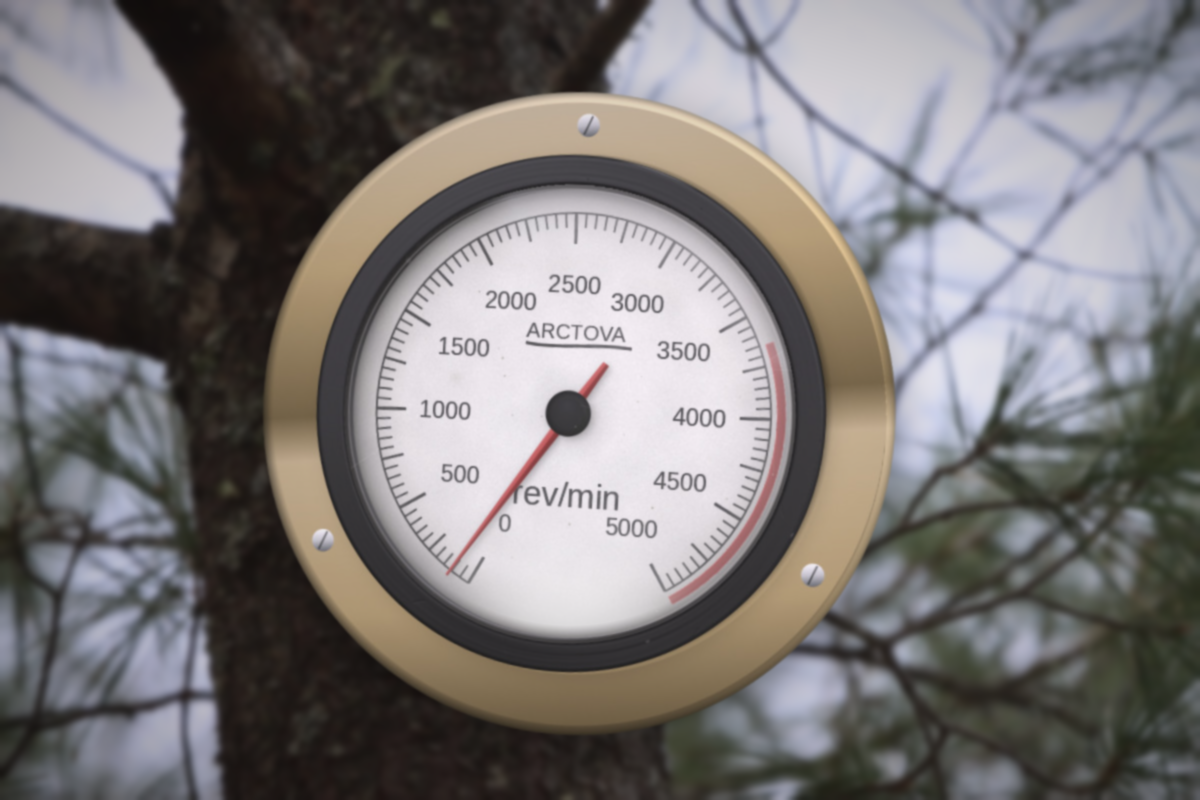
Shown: 100 rpm
